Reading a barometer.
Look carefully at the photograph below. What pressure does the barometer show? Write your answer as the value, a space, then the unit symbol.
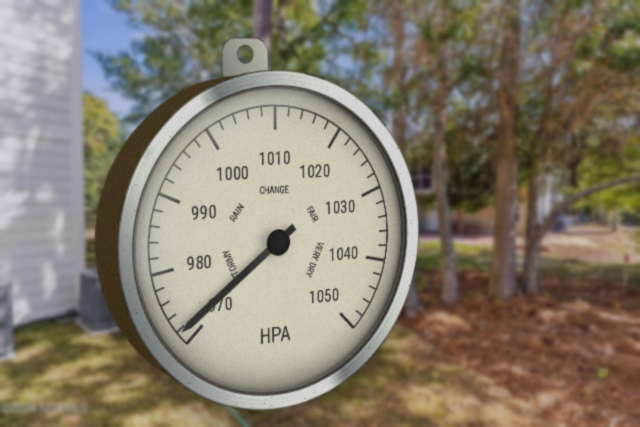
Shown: 972 hPa
